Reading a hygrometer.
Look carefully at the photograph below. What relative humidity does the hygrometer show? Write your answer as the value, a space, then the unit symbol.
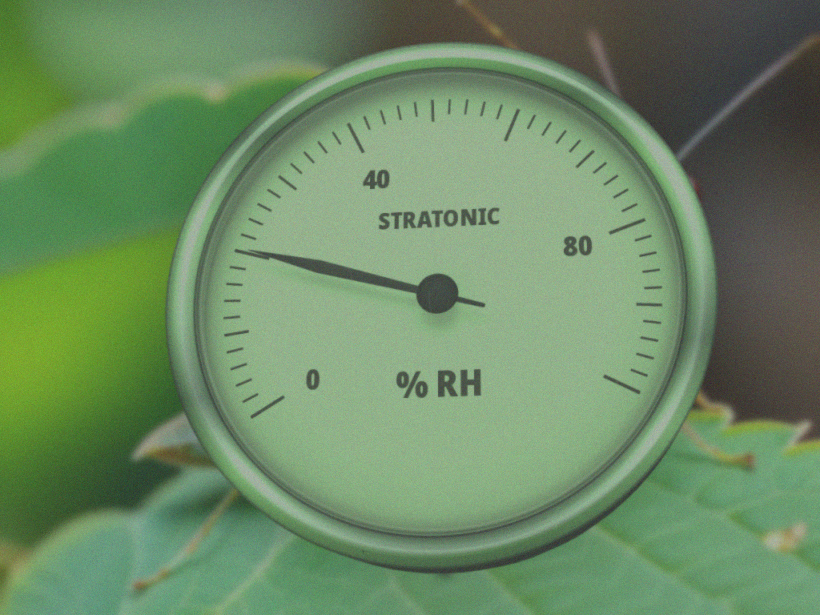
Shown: 20 %
